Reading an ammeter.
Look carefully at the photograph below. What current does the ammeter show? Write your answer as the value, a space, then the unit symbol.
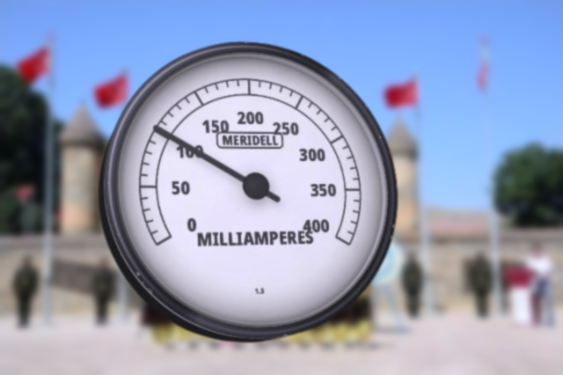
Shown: 100 mA
